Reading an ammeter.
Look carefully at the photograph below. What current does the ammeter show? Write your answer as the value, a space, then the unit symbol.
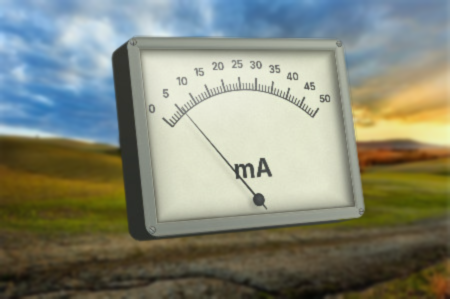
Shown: 5 mA
